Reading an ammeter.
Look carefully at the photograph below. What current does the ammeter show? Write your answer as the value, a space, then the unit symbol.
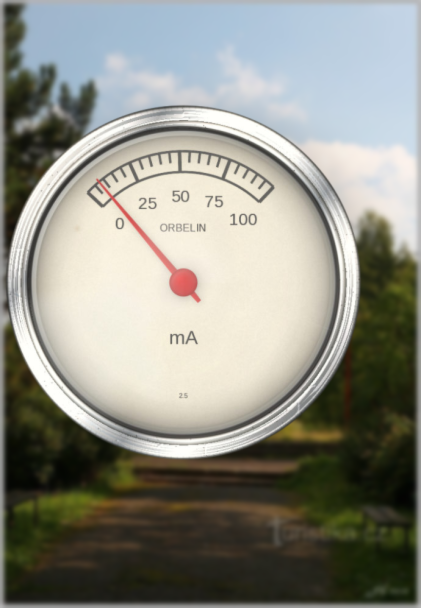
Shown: 7.5 mA
